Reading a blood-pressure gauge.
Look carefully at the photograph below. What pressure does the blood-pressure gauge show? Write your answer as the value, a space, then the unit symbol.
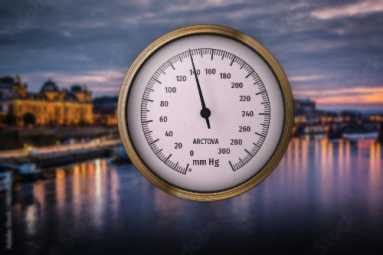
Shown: 140 mmHg
